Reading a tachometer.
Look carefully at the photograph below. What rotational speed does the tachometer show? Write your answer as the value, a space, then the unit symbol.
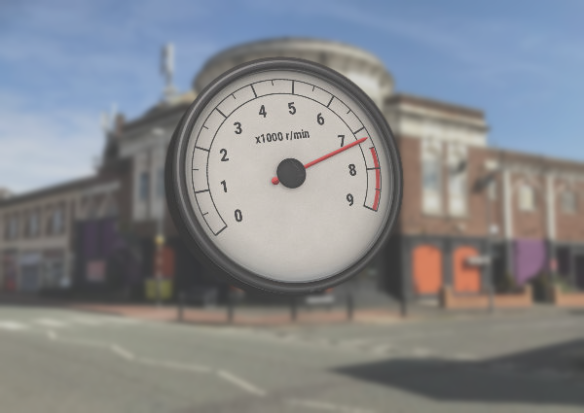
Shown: 7250 rpm
